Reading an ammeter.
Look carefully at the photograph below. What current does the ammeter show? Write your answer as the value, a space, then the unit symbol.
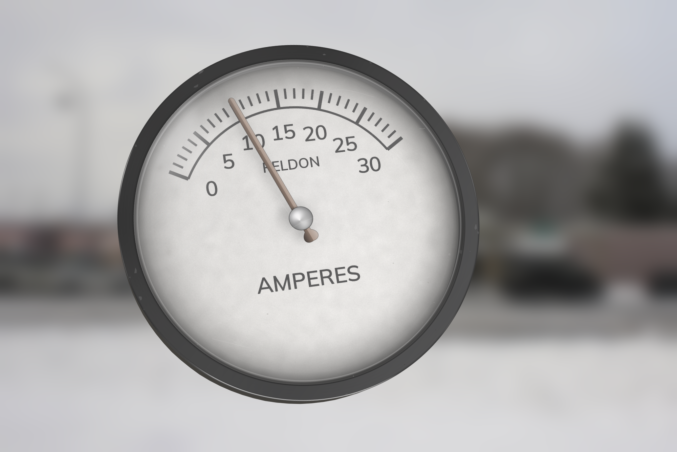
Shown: 10 A
